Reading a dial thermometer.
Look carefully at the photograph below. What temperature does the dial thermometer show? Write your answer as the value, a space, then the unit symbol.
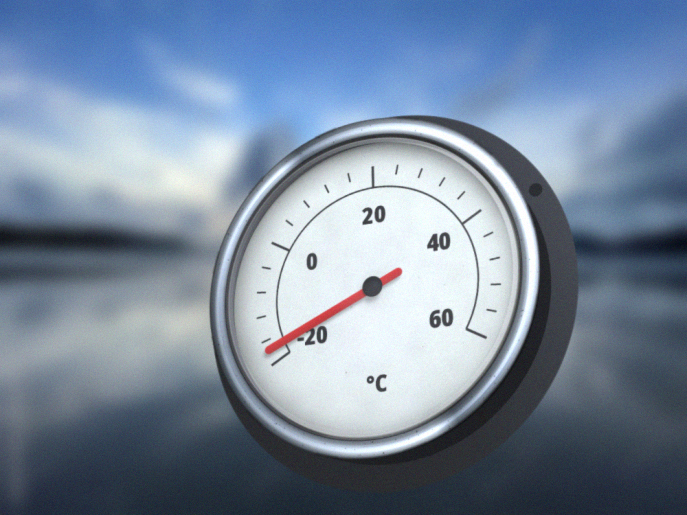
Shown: -18 °C
